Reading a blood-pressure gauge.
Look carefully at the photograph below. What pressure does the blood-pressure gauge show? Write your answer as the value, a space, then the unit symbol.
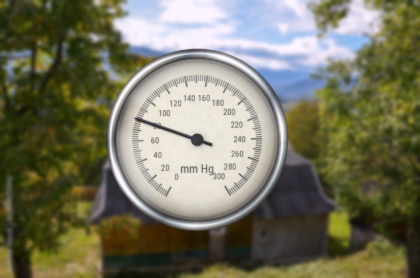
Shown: 80 mmHg
